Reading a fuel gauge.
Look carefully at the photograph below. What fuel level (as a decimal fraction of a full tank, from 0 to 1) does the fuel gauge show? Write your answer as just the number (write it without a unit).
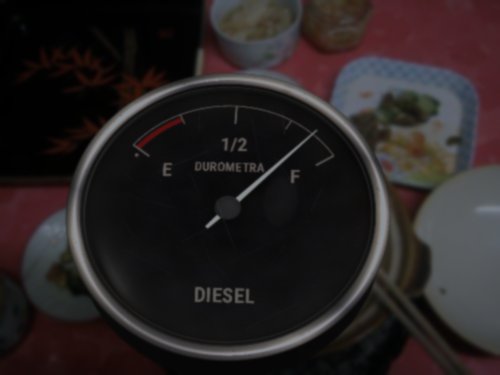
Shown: 0.875
